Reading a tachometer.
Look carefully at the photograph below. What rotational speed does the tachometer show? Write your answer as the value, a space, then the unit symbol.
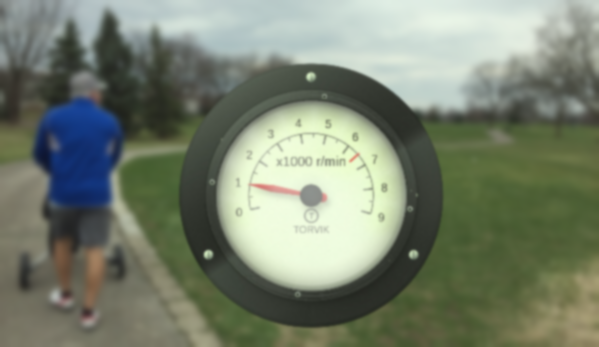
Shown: 1000 rpm
